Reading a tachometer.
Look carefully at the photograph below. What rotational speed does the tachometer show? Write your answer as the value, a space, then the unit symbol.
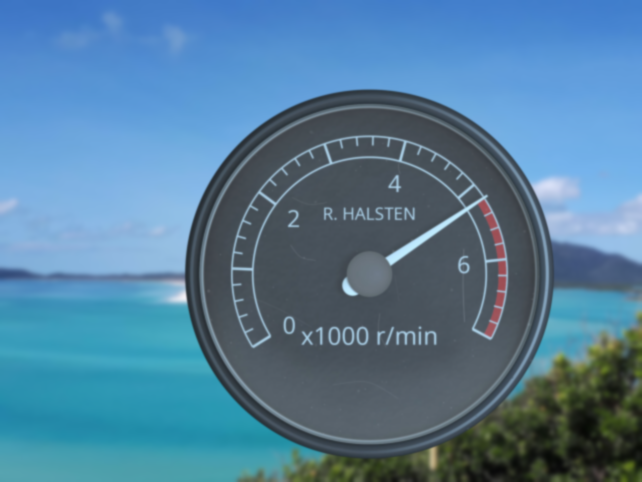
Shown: 5200 rpm
